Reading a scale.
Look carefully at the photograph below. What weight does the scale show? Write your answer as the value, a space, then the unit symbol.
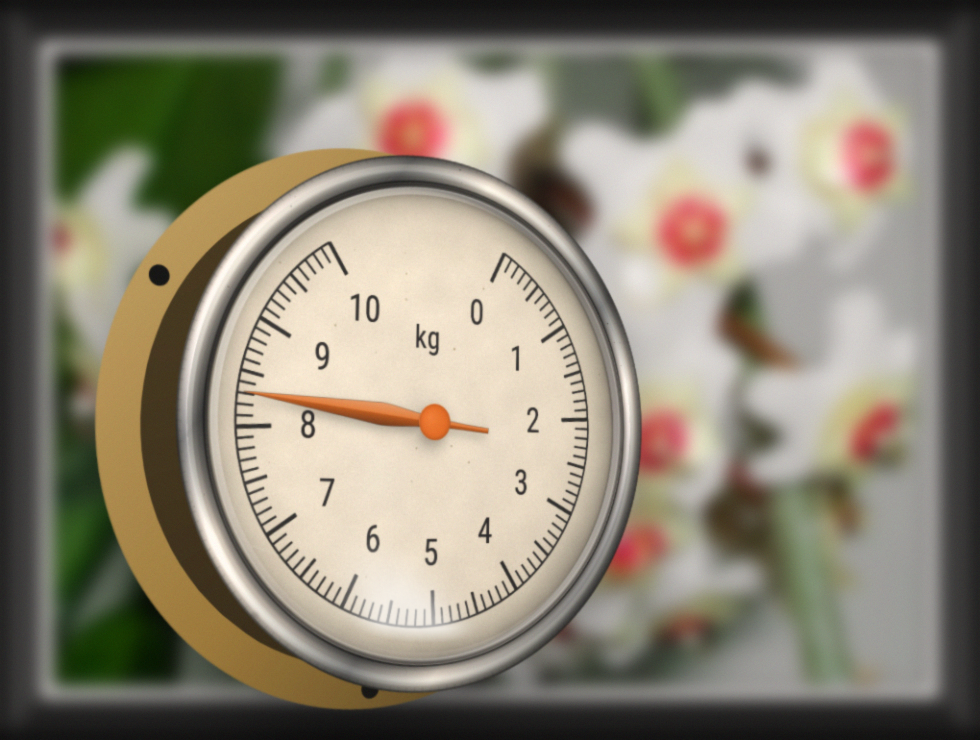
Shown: 8.3 kg
